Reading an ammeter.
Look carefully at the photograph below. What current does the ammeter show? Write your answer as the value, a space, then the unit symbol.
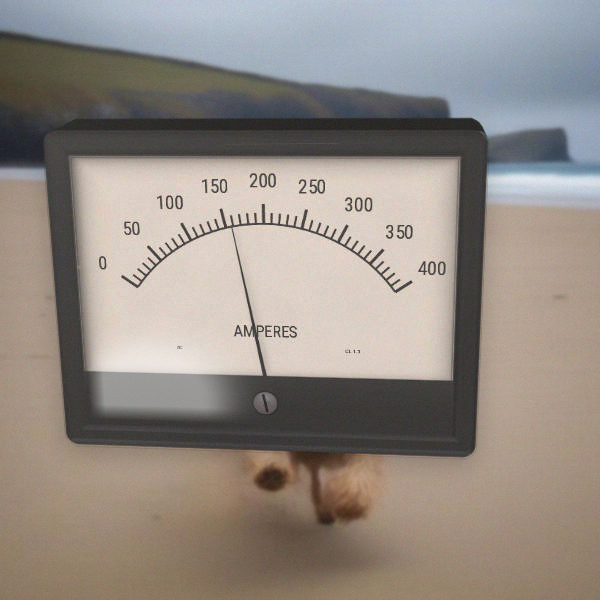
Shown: 160 A
